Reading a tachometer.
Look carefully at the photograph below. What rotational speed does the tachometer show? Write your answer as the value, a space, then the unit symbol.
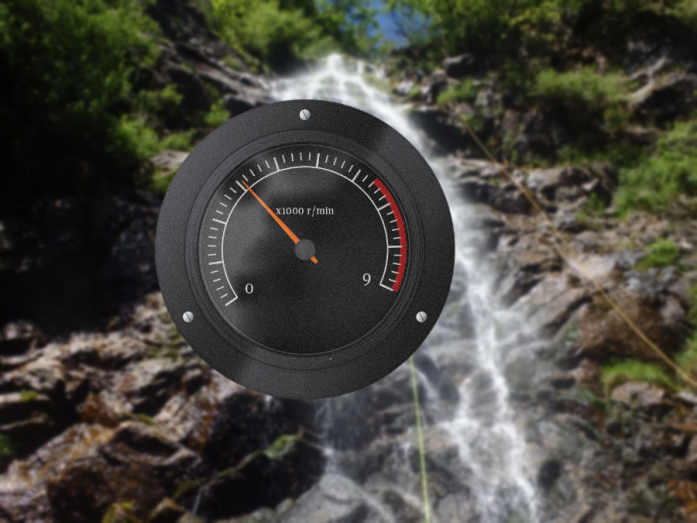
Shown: 3100 rpm
